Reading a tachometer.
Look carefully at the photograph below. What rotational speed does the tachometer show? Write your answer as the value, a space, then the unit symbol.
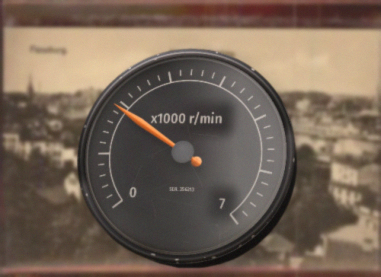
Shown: 1900 rpm
